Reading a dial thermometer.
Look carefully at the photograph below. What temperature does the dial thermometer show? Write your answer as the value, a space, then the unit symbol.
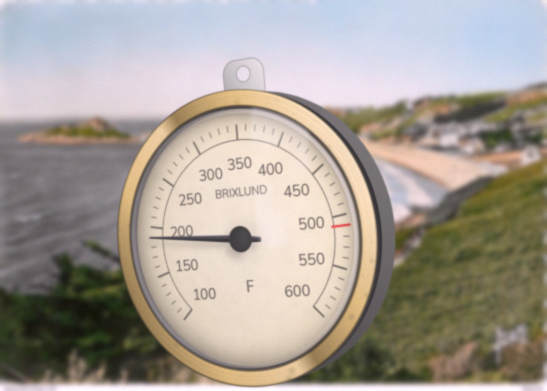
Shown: 190 °F
